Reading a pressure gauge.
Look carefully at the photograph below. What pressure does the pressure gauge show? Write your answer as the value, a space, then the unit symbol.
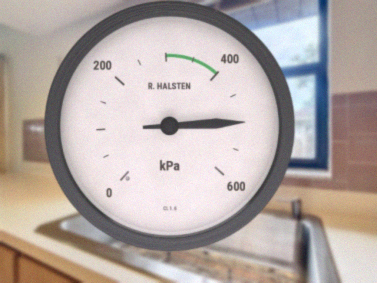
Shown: 500 kPa
